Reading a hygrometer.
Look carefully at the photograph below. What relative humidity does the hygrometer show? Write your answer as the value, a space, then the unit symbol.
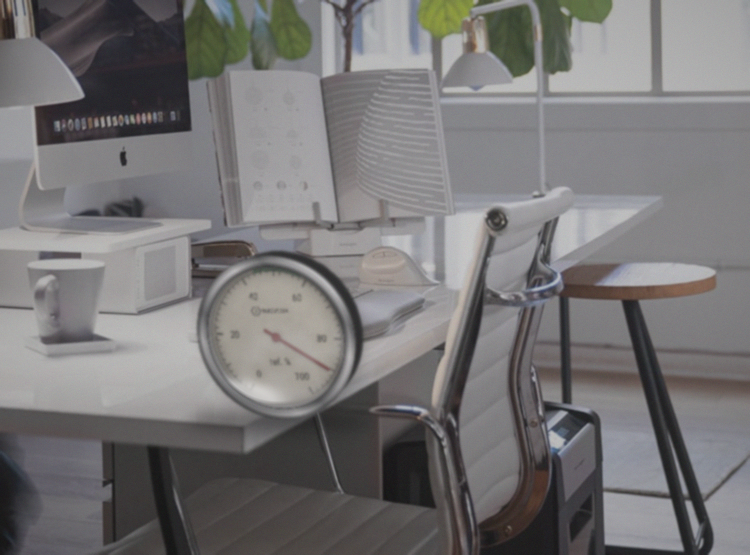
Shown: 90 %
